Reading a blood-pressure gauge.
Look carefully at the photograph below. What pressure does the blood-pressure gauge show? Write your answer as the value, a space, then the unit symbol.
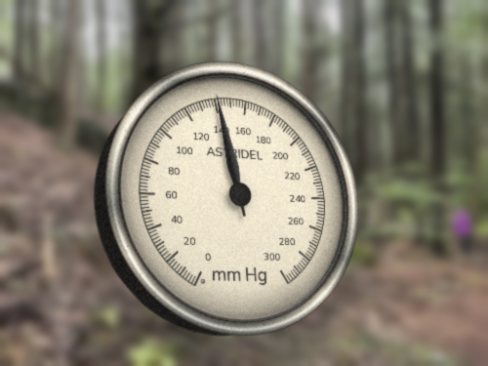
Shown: 140 mmHg
